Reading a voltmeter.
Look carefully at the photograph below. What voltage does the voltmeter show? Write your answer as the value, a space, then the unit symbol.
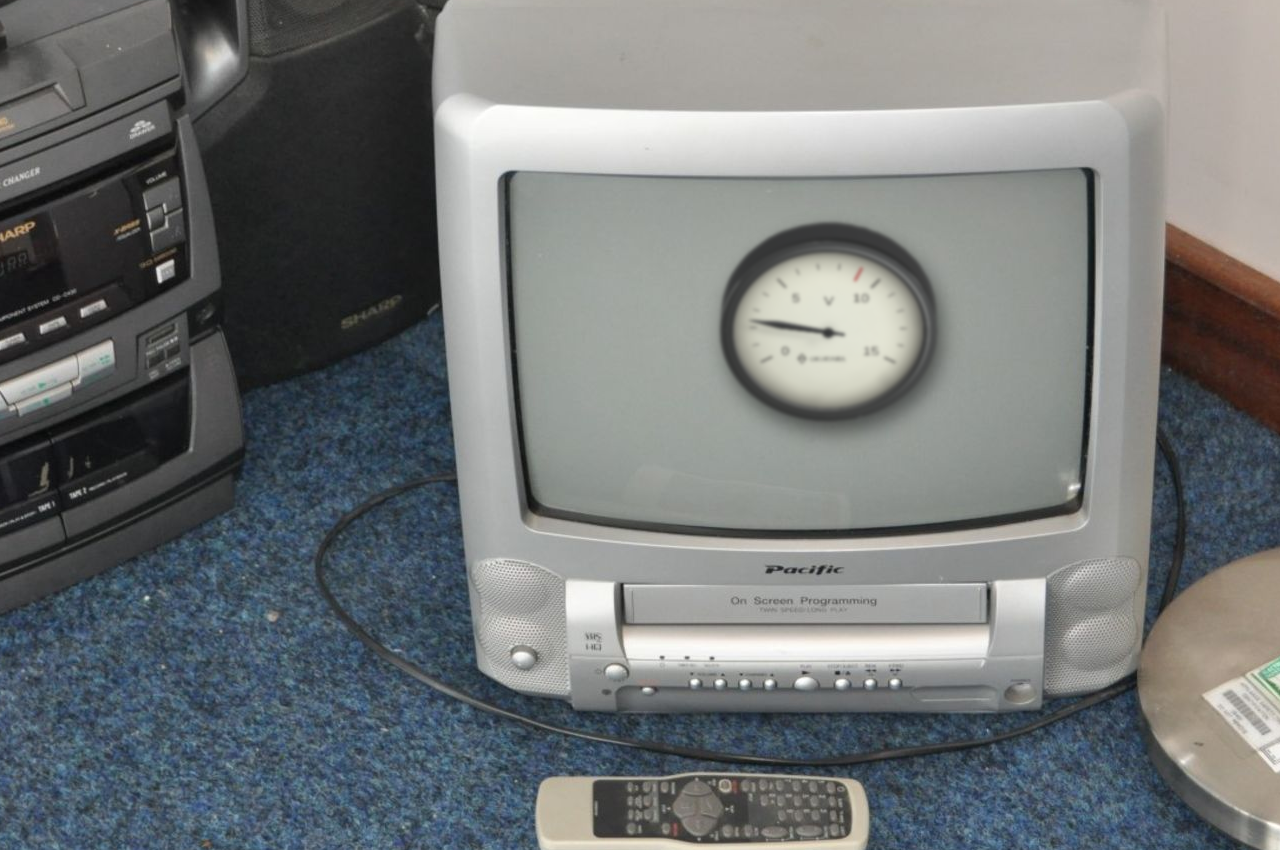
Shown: 2.5 V
